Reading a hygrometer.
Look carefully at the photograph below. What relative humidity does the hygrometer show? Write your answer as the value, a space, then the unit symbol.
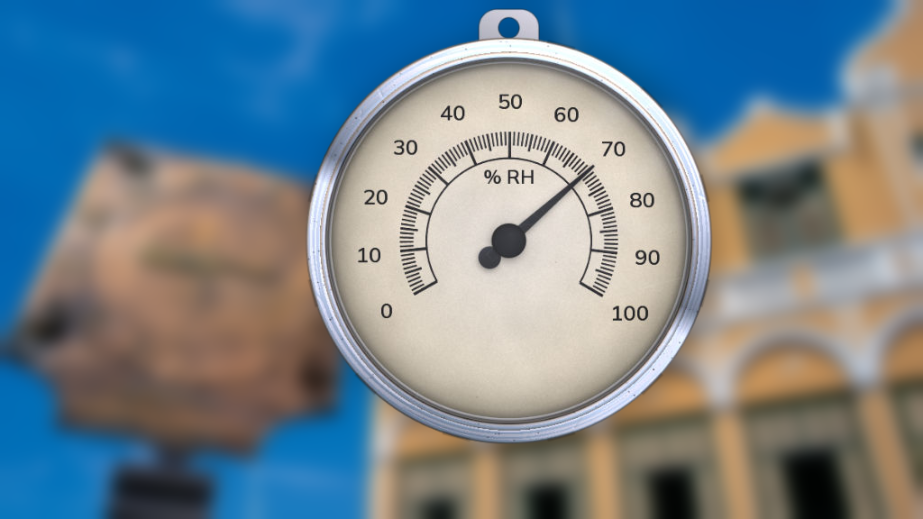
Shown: 70 %
